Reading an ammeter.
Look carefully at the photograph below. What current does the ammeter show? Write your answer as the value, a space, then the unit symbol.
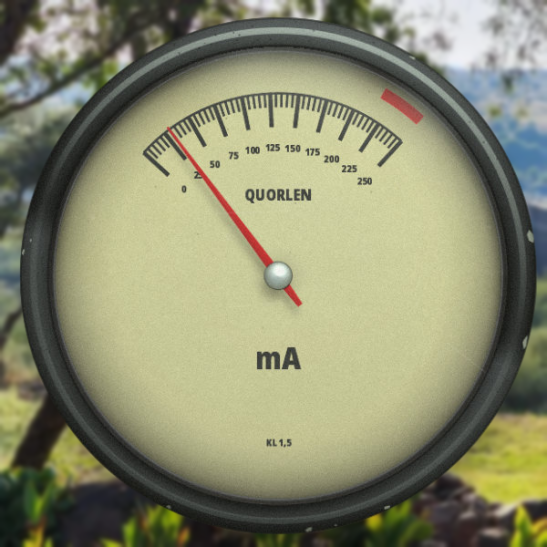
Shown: 30 mA
